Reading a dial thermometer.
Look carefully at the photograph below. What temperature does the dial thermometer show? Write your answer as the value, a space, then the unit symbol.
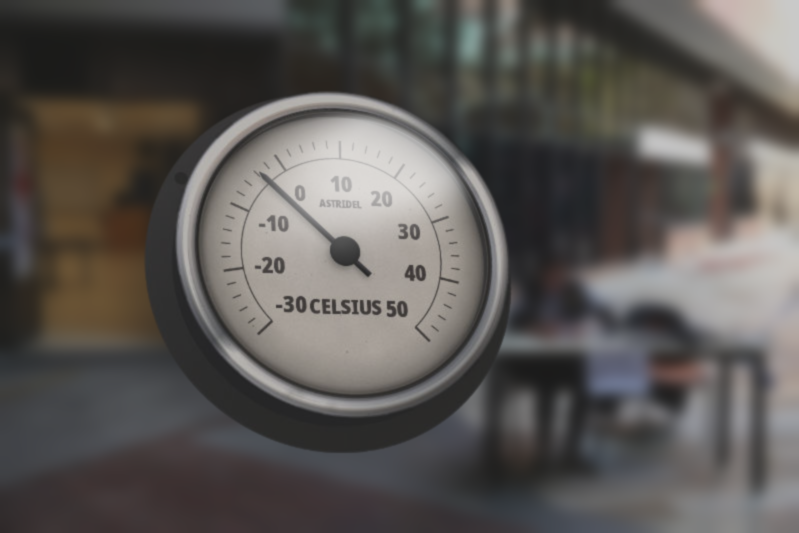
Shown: -4 °C
